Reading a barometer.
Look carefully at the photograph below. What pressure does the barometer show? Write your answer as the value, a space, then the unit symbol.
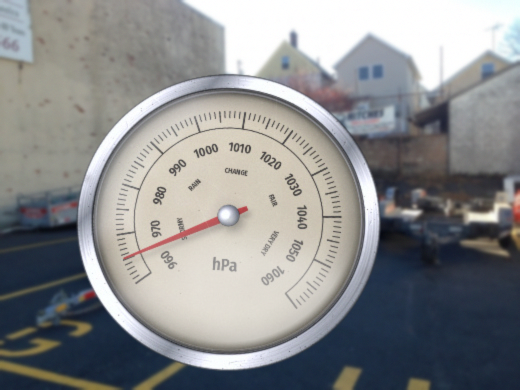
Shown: 965 hPa
